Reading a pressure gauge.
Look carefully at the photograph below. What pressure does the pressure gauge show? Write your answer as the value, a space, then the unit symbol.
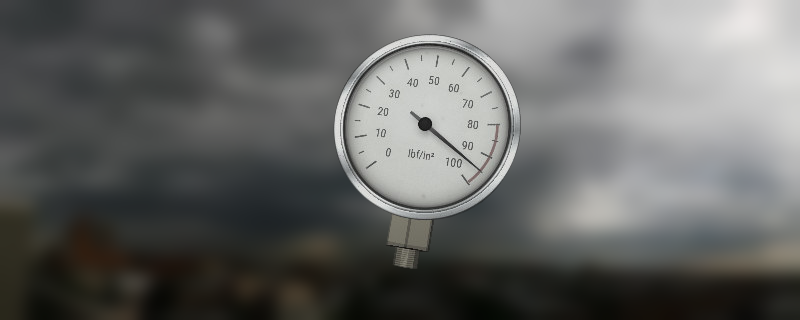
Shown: 95 psi
